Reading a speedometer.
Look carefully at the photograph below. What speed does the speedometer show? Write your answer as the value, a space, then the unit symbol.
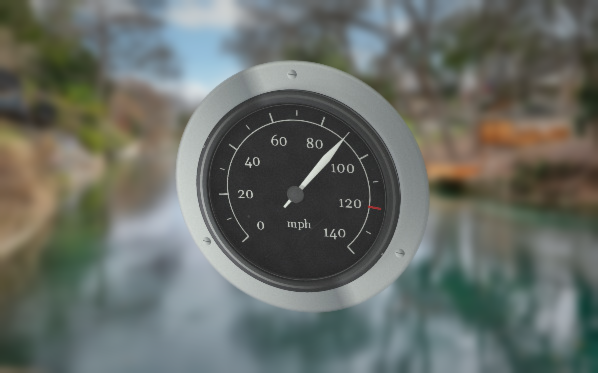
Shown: 90 mph
